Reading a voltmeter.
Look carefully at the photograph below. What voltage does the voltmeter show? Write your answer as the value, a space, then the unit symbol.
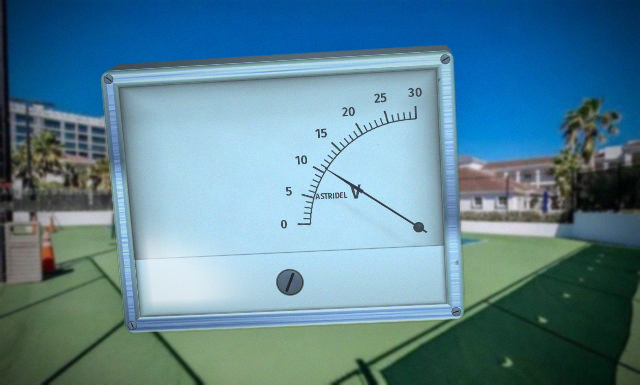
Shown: 11 V
